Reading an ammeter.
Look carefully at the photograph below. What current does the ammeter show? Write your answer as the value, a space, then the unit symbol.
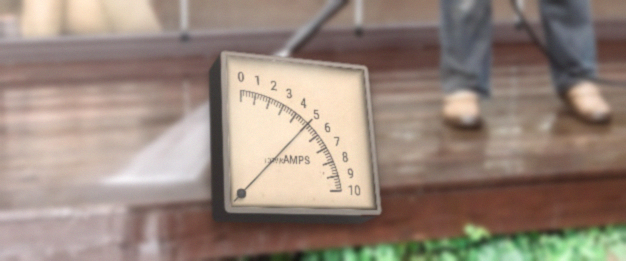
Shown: 5 A
